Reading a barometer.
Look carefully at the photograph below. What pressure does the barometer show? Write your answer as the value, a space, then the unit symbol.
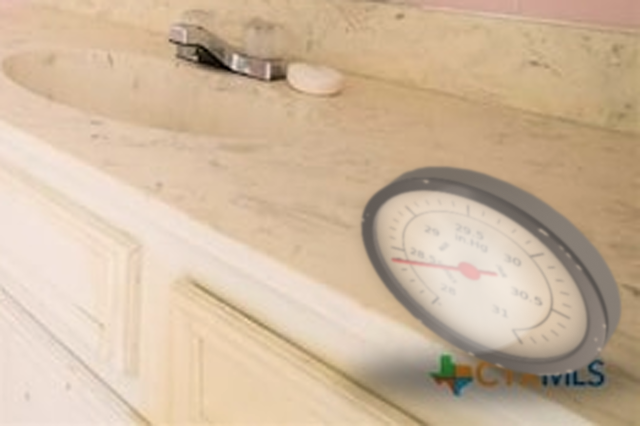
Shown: 28.4 inHg
